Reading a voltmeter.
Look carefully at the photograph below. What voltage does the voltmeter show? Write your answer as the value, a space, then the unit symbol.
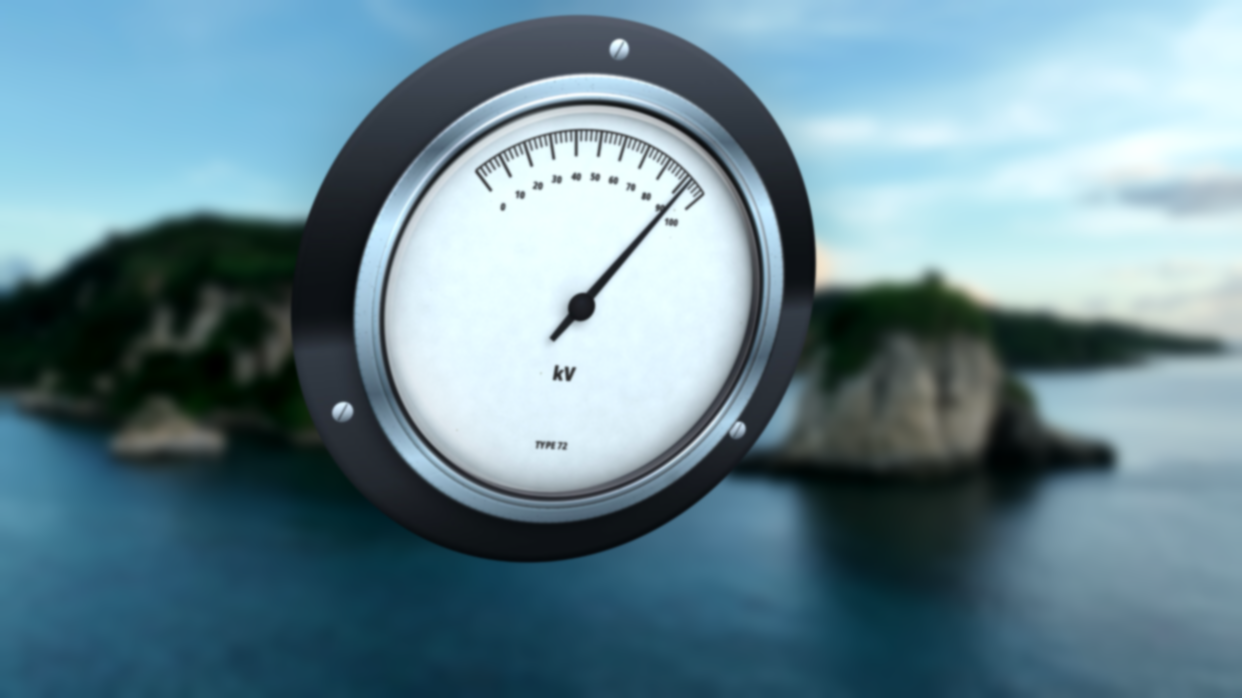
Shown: 90 kV
